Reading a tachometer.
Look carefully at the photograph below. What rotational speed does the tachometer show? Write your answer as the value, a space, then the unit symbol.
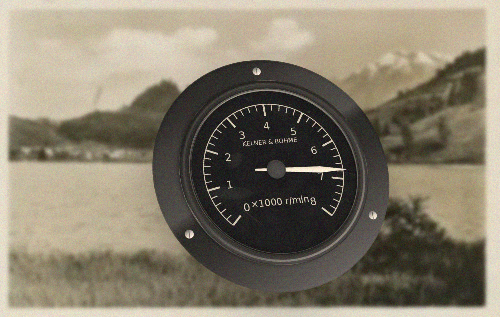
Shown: 6800 rpm
